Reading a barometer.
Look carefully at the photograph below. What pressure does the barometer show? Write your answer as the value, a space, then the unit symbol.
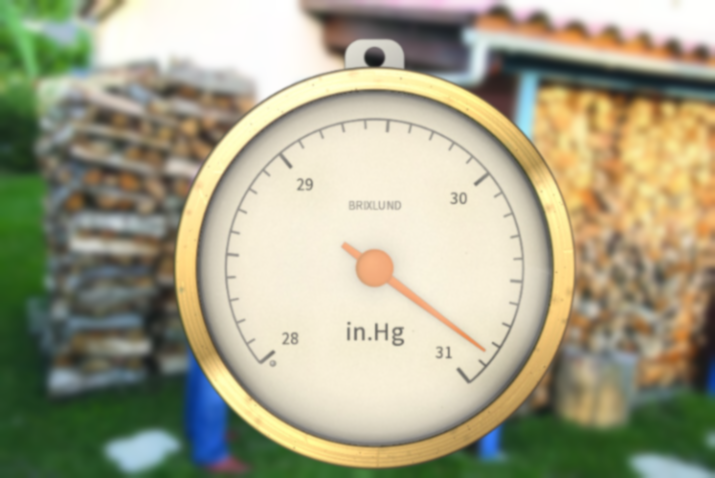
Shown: 30.85 inHg
